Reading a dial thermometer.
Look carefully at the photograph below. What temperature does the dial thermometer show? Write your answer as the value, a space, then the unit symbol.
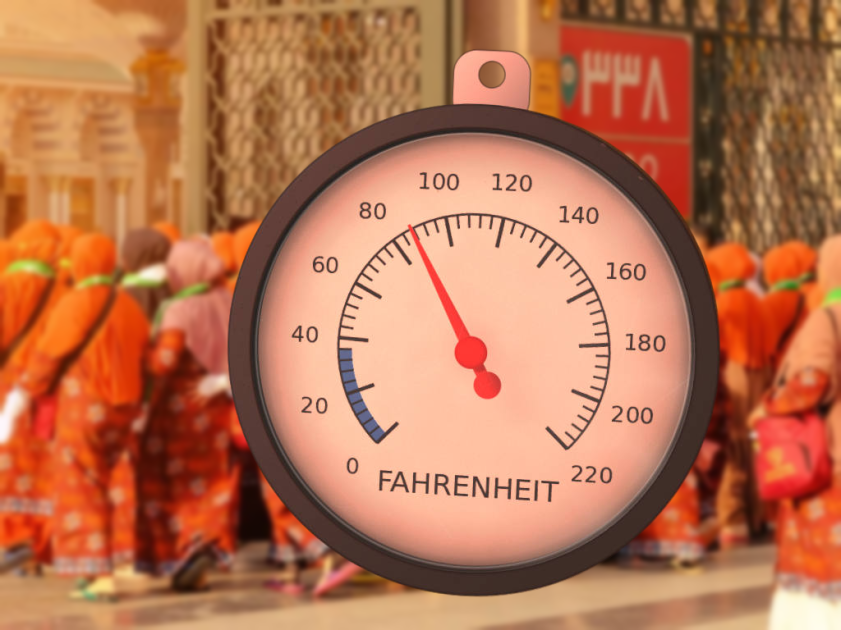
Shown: 88 °F
